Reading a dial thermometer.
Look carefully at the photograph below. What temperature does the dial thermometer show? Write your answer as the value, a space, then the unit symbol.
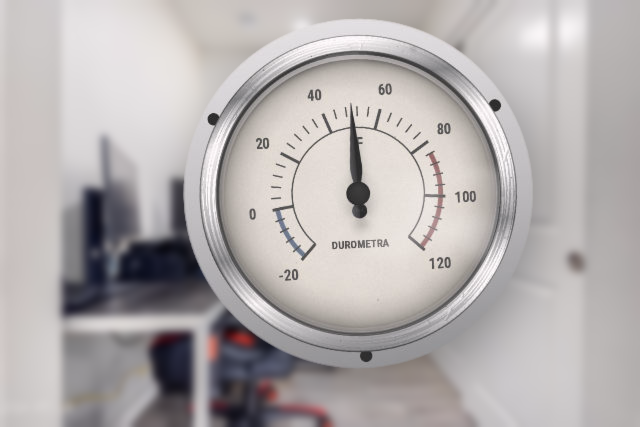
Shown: 50 °F
